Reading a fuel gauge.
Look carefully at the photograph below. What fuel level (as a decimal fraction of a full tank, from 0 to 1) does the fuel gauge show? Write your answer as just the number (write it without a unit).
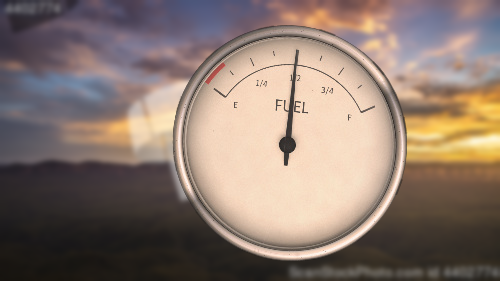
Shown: 0.5
